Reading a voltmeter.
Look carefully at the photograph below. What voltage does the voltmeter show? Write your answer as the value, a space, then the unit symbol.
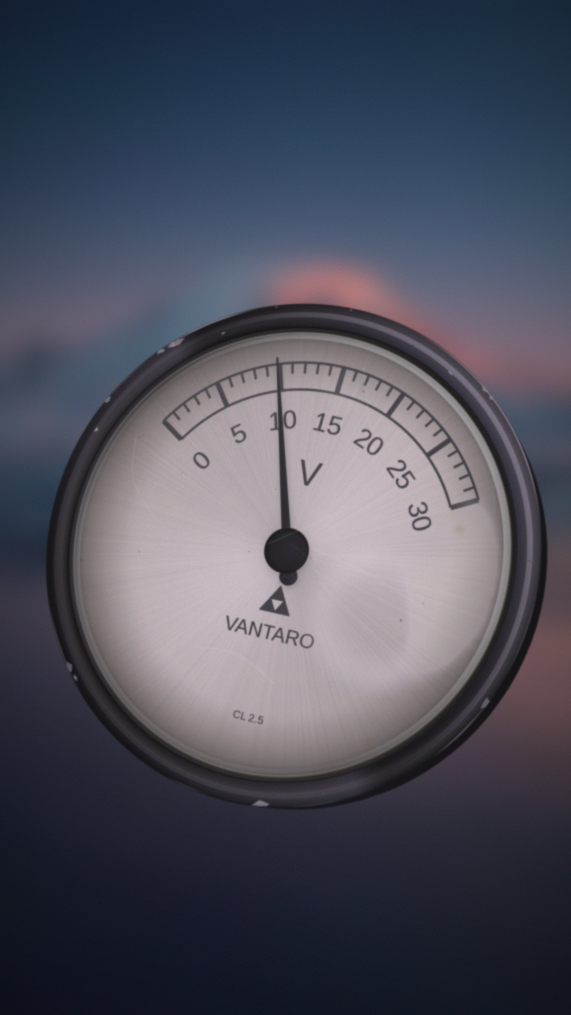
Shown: 10 V
